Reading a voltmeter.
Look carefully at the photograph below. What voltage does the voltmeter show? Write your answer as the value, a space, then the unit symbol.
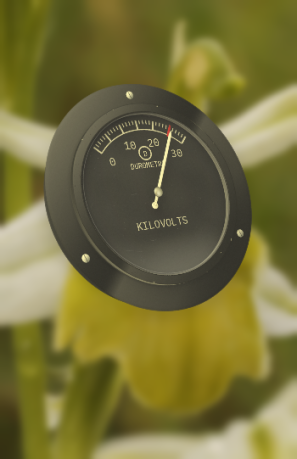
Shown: 25 kV
